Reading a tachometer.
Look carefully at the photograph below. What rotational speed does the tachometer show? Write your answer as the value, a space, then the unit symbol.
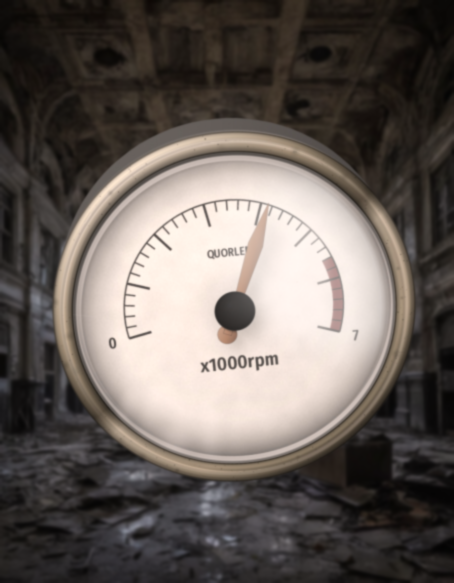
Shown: 4100 rpm
